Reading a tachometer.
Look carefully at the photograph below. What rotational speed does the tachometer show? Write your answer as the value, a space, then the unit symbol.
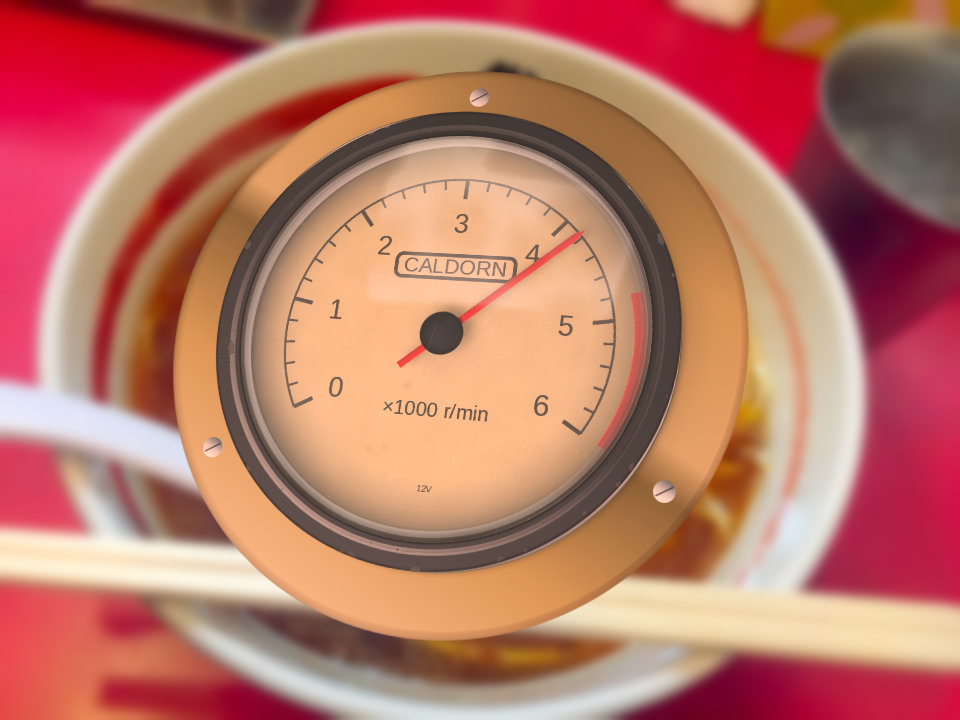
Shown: 4200 rpm
